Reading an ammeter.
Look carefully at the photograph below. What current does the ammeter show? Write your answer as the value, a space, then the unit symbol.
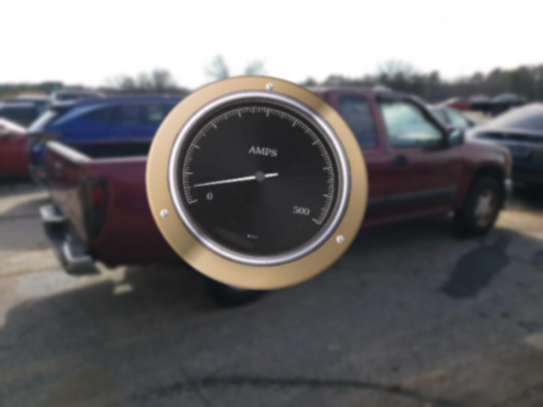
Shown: 25 A
